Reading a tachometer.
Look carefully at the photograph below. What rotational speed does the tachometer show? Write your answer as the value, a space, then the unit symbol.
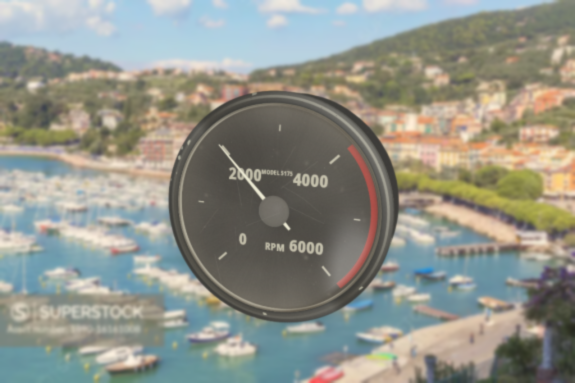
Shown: 2000 rpm
